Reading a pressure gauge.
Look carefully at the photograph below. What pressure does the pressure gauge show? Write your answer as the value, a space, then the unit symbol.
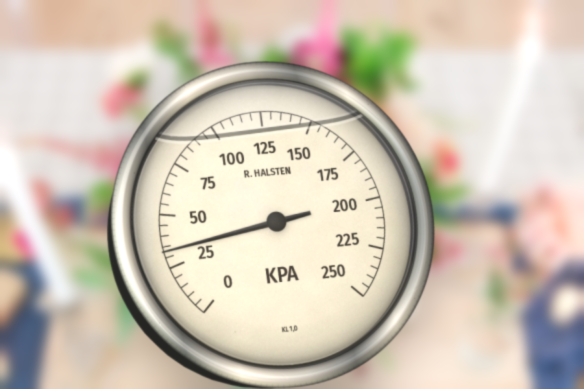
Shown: 32.5 kPa
